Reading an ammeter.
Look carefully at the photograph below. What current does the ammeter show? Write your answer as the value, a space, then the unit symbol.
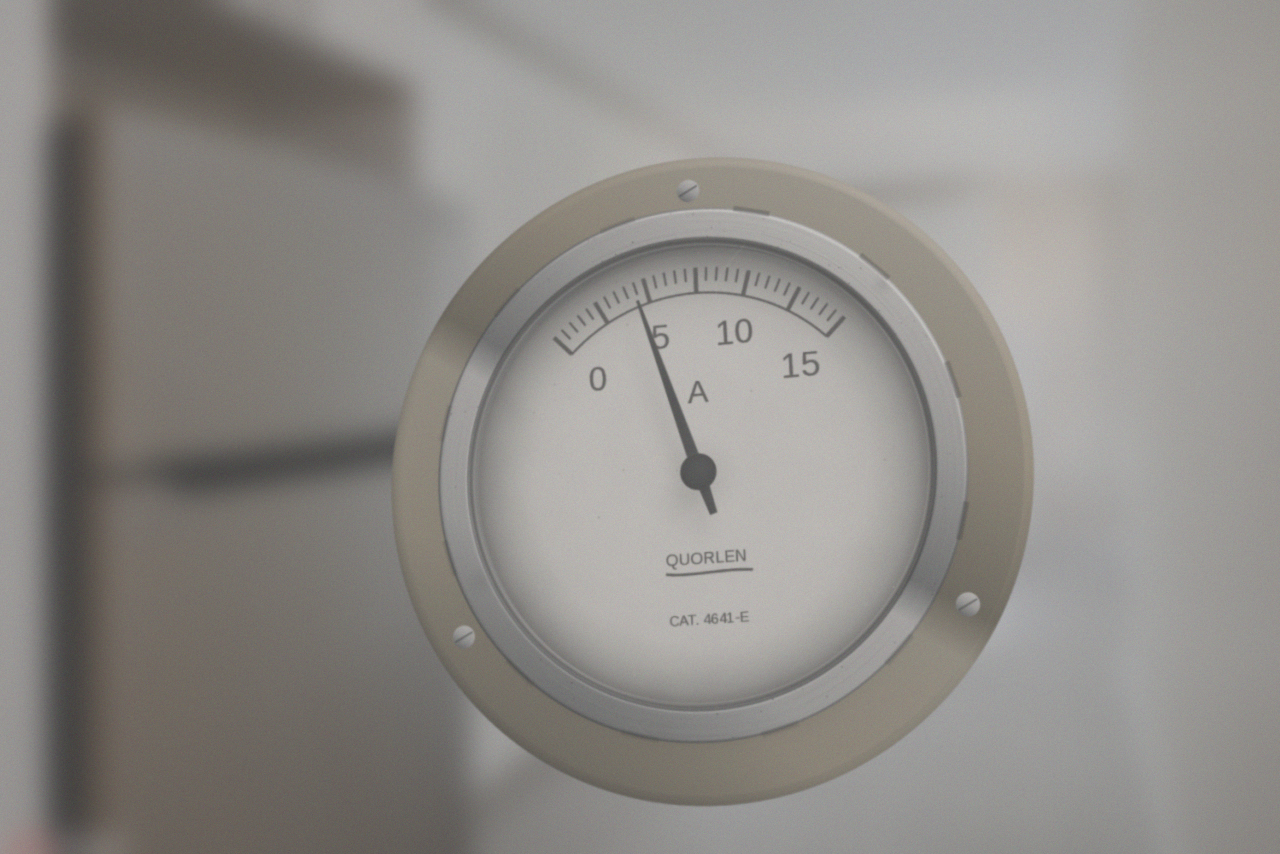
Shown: 4.5 A
